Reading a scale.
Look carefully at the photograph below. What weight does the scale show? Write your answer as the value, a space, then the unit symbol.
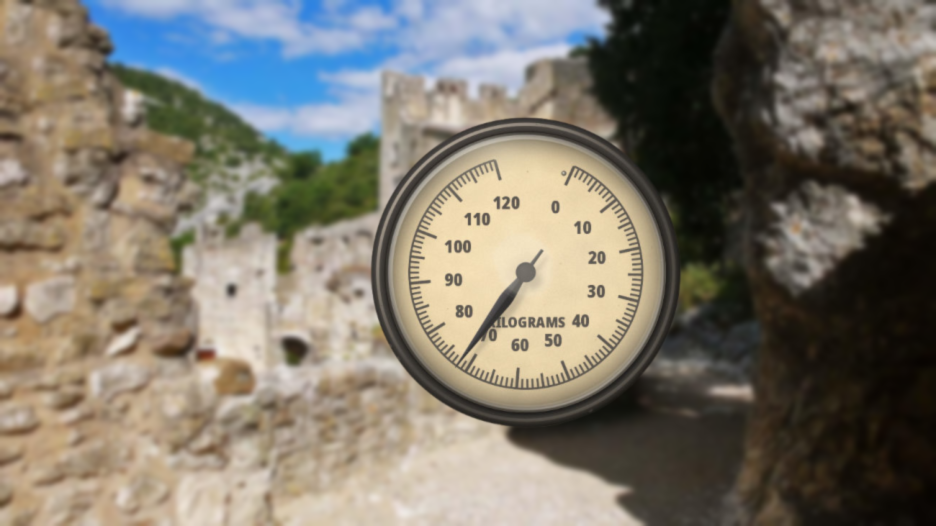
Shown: 72 kg
